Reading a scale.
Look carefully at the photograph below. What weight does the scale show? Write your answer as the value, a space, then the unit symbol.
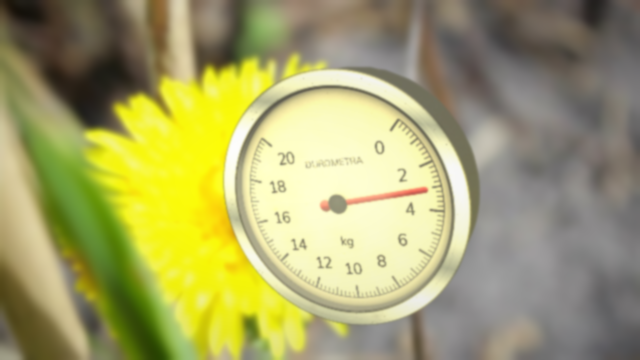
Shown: 3 kg
